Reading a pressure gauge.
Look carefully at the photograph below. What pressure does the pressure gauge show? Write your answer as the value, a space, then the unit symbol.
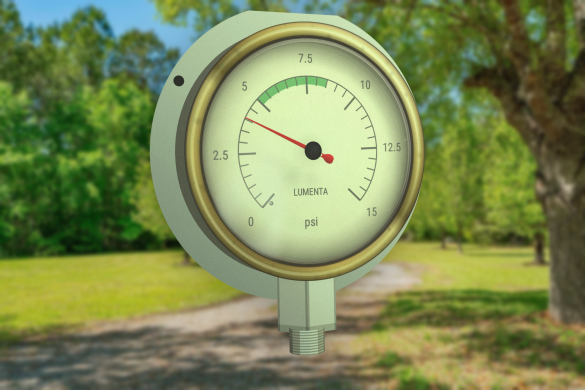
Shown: 4 psi
